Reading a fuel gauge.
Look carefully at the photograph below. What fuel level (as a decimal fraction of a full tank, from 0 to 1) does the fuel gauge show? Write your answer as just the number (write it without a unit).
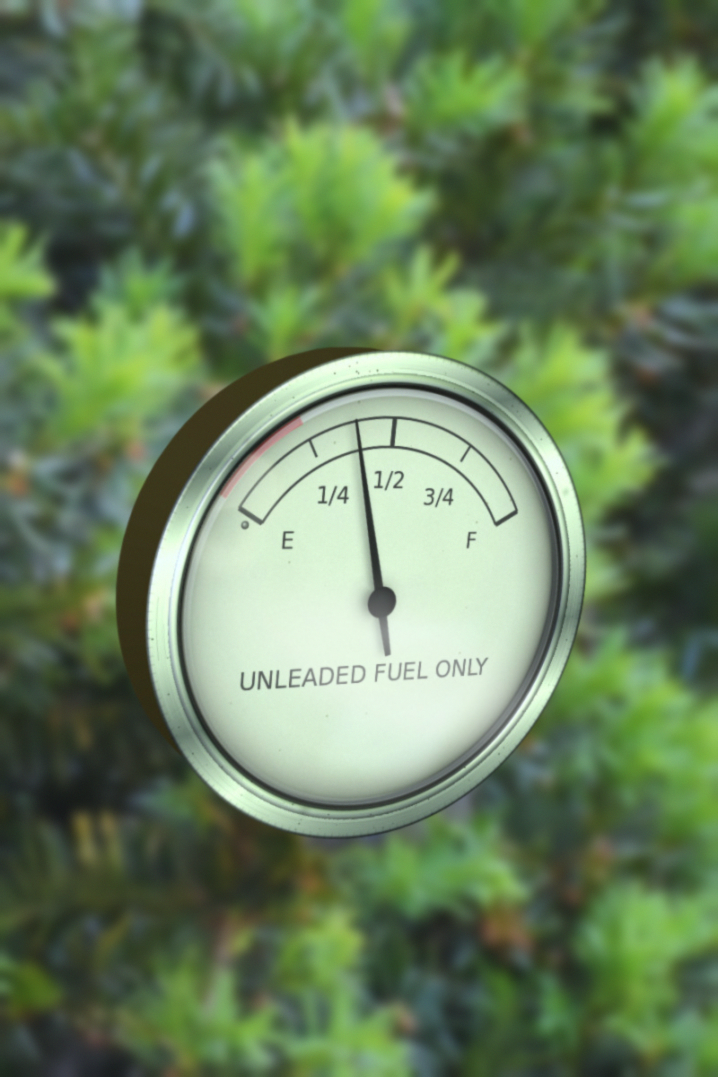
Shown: 0.375
